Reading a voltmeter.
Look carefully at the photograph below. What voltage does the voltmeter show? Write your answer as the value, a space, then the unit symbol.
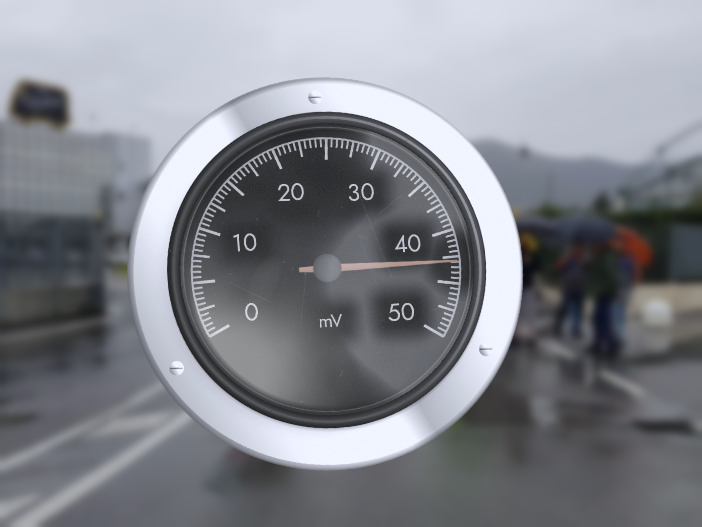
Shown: 43 mV
